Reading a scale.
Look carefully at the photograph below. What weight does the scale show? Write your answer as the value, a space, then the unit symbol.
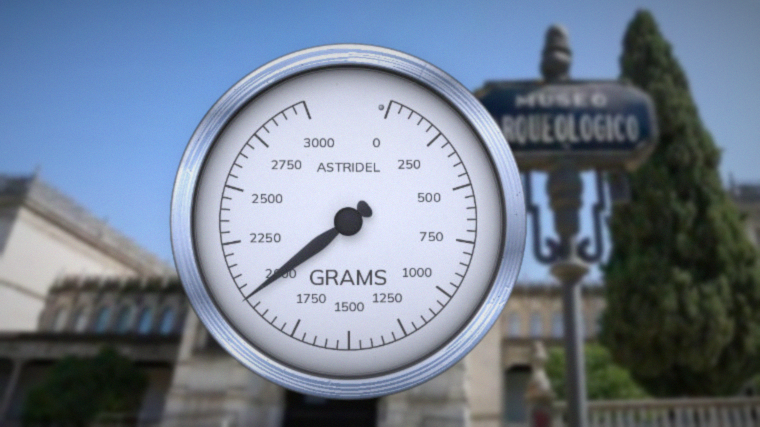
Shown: 2000 g
